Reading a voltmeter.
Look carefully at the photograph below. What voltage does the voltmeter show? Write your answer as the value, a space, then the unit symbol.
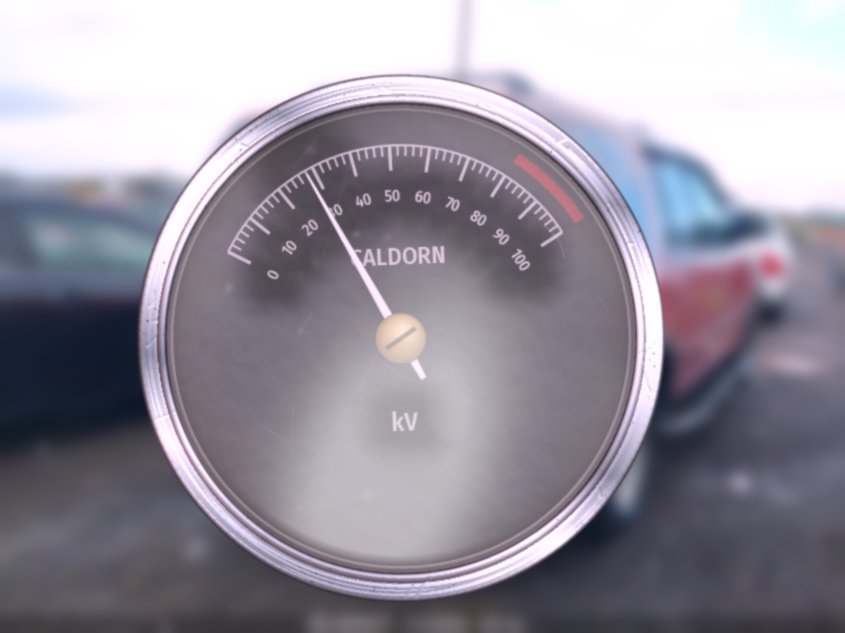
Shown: 28 kV
